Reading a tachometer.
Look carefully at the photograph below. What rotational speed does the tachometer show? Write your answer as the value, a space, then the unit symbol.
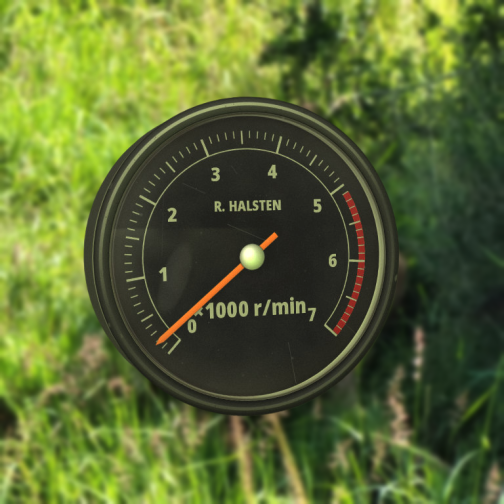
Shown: 200 rpm
